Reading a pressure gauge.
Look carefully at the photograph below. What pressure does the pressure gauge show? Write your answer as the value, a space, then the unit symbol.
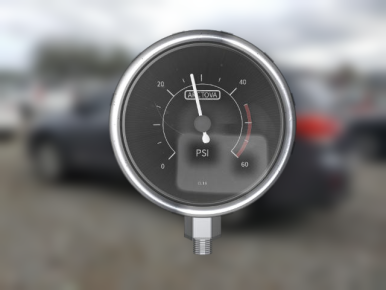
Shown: 27.5 psi
